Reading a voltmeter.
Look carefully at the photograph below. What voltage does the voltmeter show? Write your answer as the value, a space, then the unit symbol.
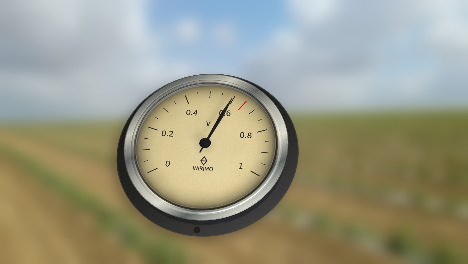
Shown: 0.6 V
